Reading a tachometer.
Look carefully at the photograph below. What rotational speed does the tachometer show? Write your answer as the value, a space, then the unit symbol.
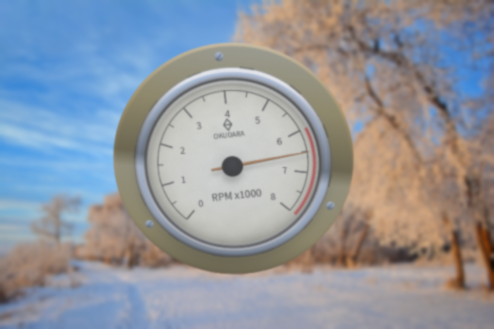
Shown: 6500 rpm
